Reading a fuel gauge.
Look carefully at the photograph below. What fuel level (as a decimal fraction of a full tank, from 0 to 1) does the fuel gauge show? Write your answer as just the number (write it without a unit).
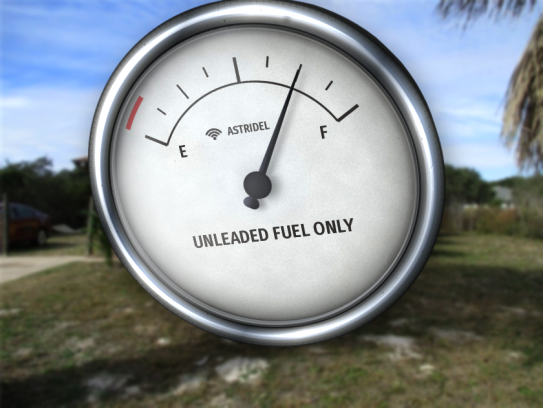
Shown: 0.75
